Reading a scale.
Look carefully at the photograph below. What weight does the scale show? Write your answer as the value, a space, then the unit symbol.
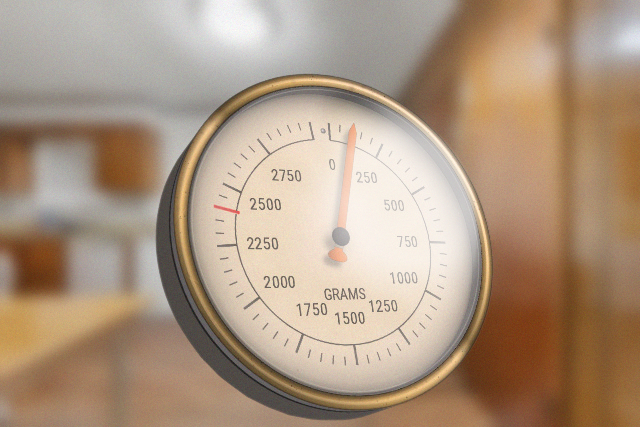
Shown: 100 g
